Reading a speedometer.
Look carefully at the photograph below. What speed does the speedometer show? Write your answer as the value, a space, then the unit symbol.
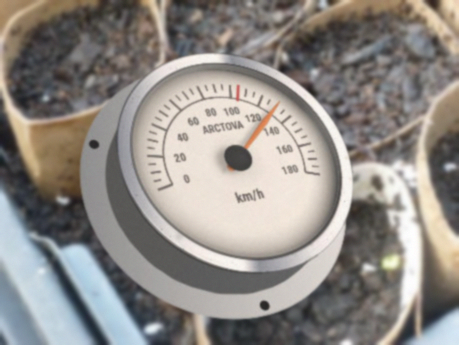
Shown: 130 km/h
